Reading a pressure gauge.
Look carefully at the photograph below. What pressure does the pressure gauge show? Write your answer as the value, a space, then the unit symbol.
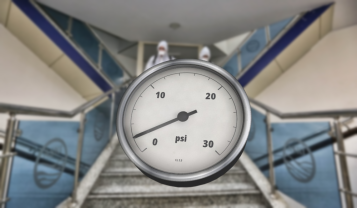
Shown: 2 psi
